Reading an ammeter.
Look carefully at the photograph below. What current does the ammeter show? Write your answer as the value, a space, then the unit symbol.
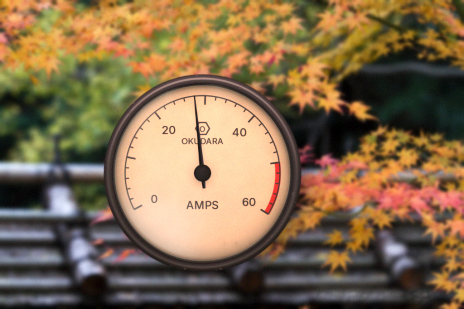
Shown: 28 A
